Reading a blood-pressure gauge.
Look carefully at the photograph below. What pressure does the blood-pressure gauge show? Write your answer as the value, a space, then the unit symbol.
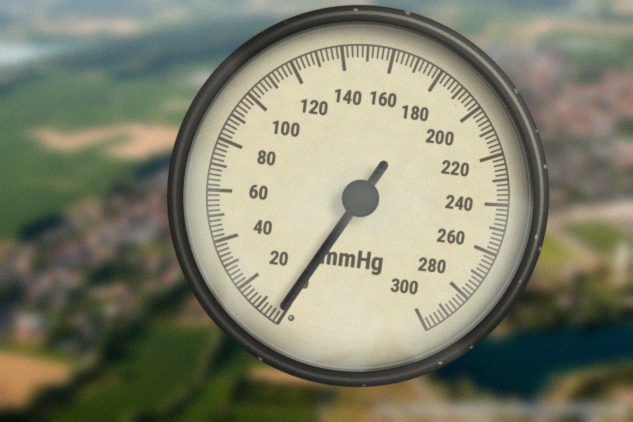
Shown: 2 mmHg
